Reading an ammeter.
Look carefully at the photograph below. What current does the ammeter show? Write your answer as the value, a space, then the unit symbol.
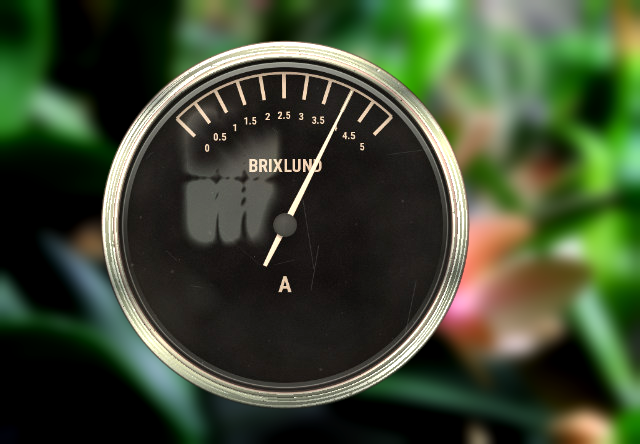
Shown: 4 A
